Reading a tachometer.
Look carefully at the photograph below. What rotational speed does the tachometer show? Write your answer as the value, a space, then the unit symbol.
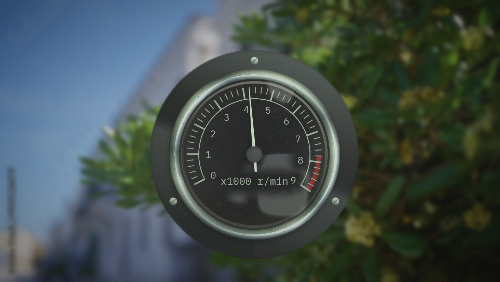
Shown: 4200 rpm
